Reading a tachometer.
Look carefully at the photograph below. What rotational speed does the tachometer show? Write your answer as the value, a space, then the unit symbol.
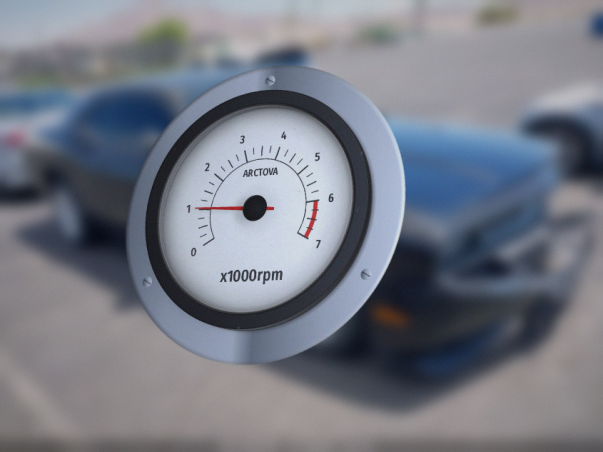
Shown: 1000 rpm
